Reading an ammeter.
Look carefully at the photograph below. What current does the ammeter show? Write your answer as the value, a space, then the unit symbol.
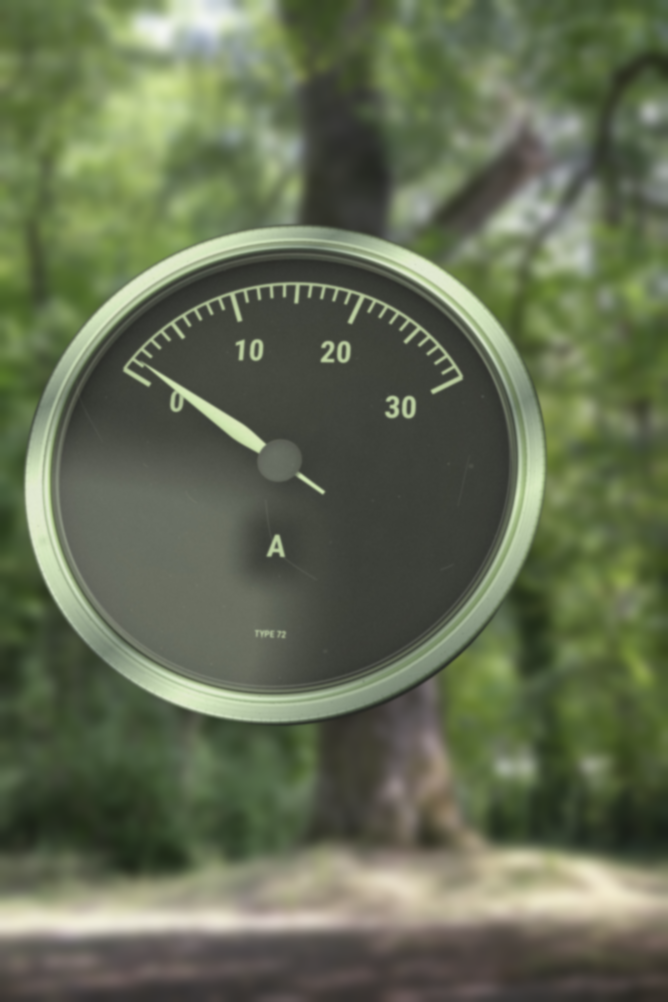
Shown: 1 A
